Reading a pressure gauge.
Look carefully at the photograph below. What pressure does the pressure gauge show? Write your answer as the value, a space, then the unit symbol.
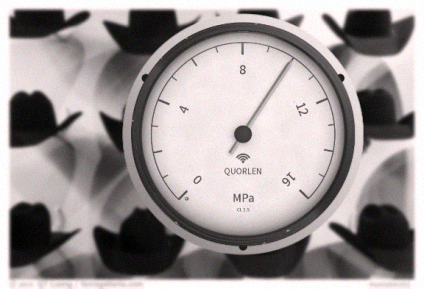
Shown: 10 MPa
